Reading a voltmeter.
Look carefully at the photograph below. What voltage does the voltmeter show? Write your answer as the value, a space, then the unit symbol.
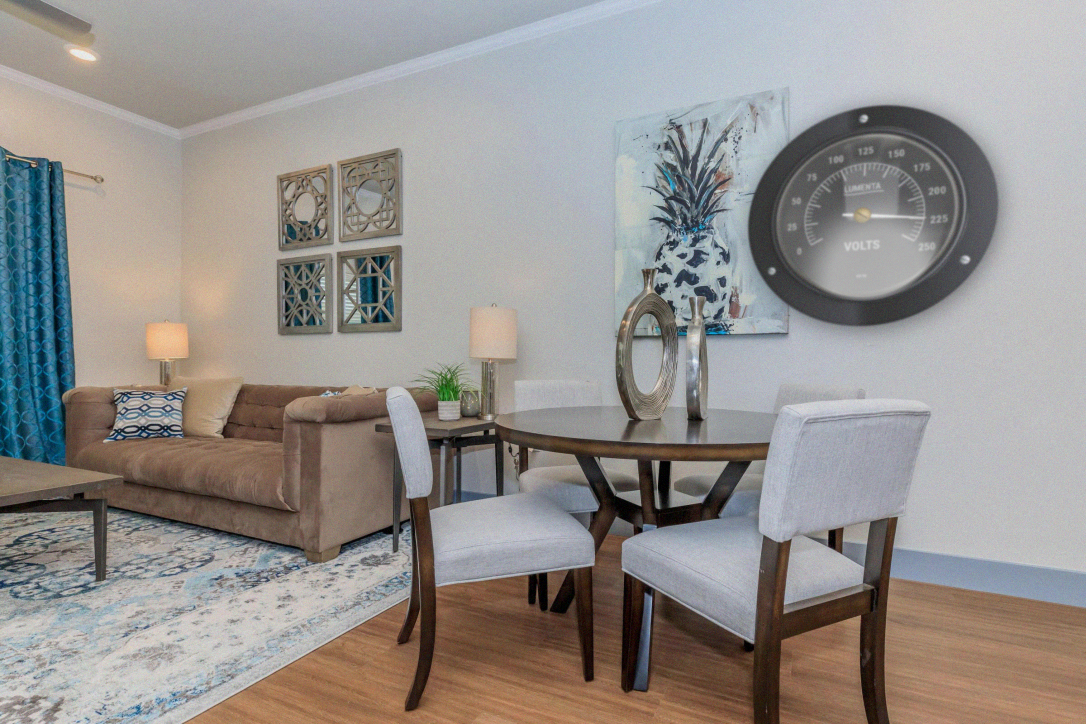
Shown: 225 V
